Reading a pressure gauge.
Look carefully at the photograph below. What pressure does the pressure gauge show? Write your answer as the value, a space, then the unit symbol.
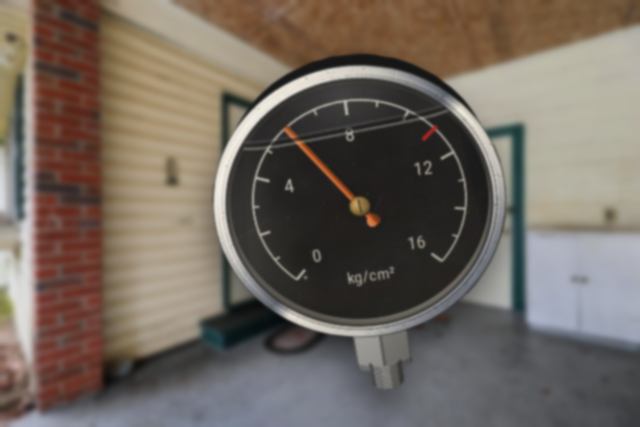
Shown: 6 kg/cm²
